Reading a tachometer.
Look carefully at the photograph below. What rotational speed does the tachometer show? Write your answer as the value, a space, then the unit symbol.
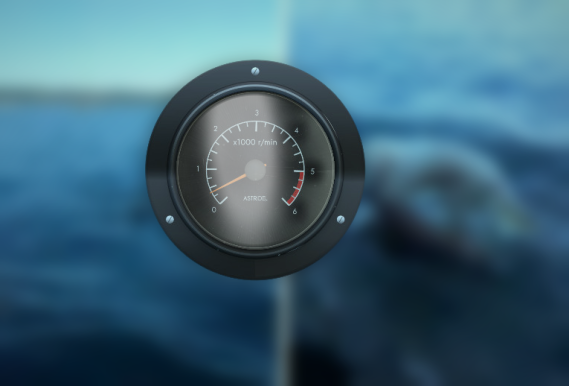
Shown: 375 rpm
